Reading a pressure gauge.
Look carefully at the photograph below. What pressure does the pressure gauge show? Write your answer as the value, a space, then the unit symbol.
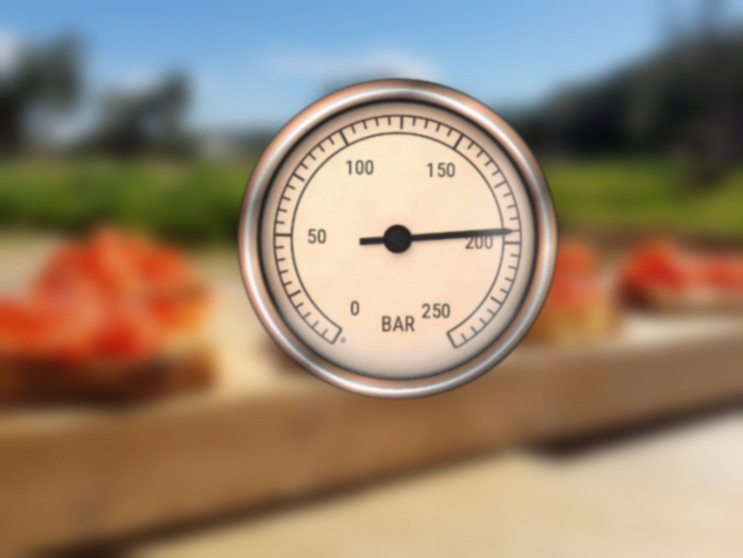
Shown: 195 bar
